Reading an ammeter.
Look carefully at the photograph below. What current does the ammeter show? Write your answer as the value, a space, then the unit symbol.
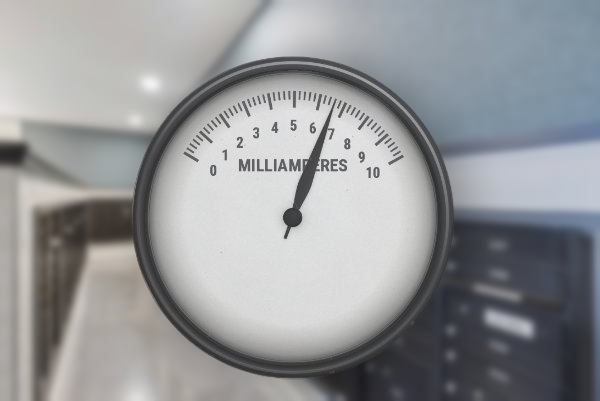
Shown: 6.6 mA
